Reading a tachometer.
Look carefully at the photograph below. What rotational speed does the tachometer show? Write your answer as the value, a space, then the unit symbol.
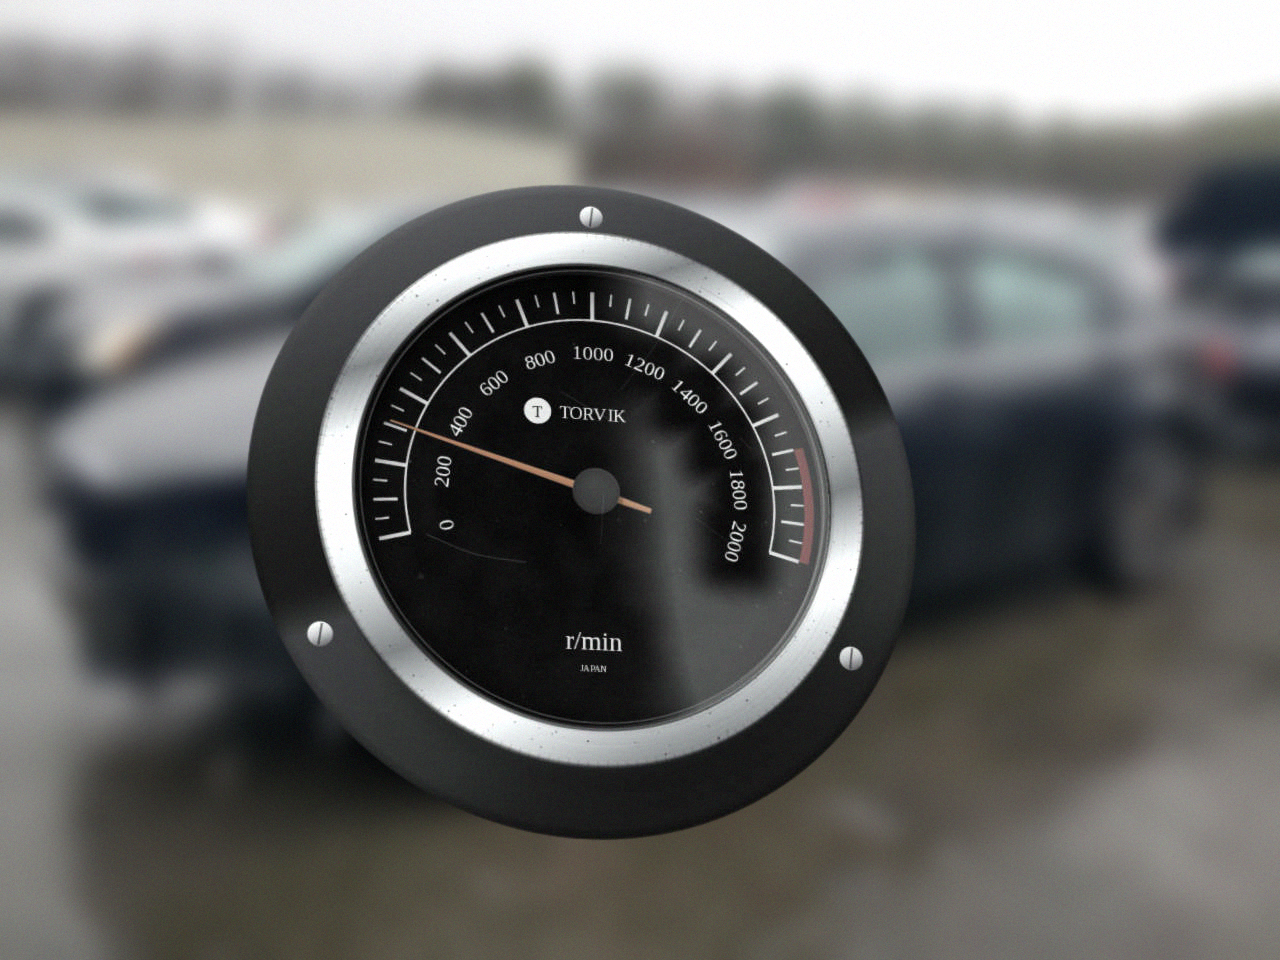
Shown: 300 rpm
